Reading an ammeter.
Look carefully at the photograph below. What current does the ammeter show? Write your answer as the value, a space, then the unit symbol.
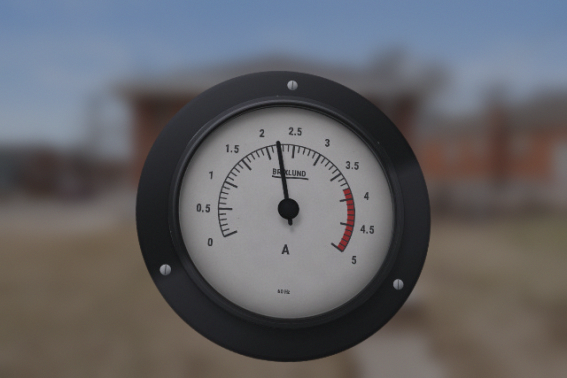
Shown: 2.2 A
